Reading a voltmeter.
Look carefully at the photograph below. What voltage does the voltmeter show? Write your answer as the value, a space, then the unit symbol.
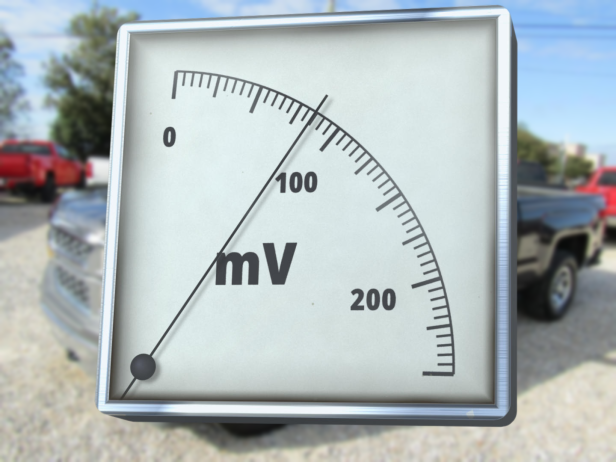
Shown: 85 mV
